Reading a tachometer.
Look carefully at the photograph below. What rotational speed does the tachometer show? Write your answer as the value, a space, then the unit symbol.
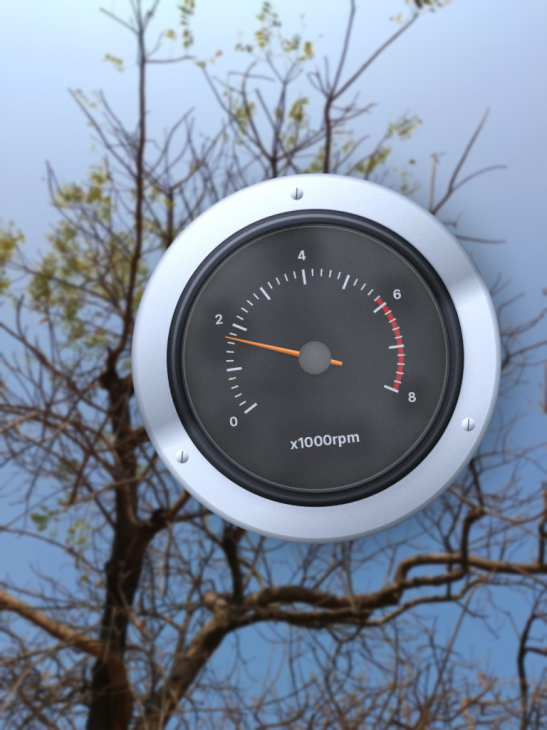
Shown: 1700 rpm
